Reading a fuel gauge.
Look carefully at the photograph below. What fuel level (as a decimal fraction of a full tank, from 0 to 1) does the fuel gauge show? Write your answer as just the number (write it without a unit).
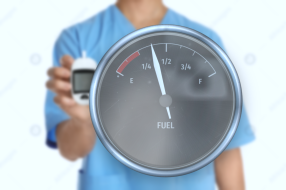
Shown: 0.375
